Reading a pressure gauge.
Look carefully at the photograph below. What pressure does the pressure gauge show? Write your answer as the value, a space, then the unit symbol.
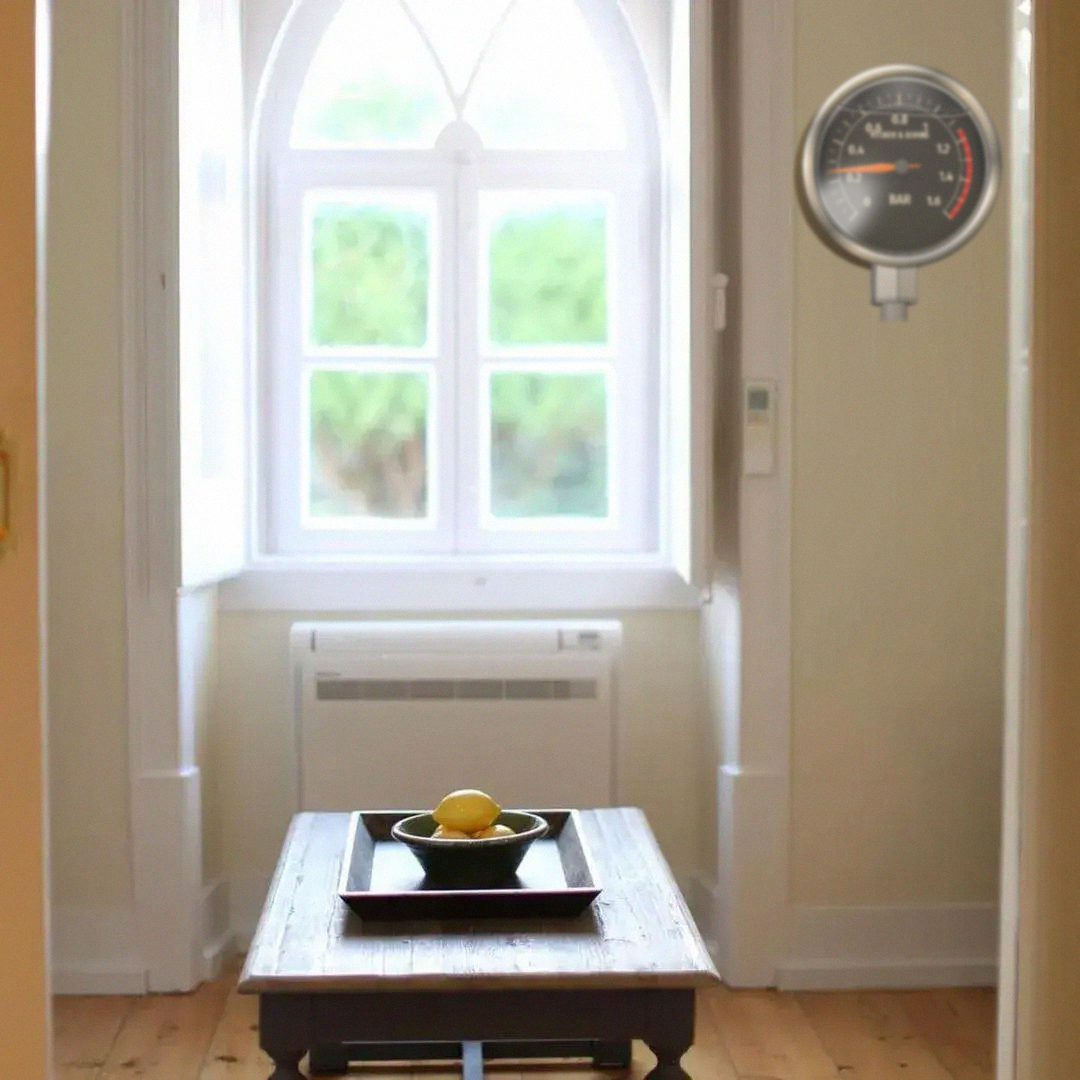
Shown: 0.25 bar
